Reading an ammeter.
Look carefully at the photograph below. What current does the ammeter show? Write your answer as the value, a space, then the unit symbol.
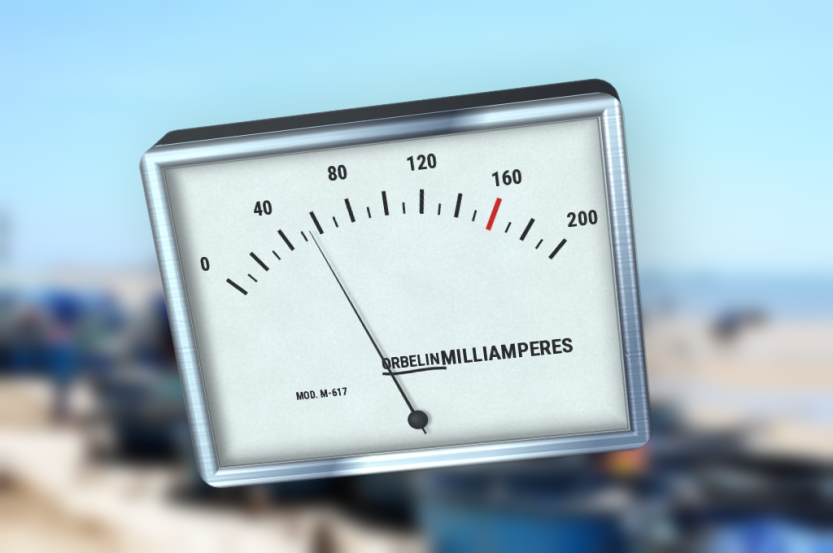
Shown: 55 mA
